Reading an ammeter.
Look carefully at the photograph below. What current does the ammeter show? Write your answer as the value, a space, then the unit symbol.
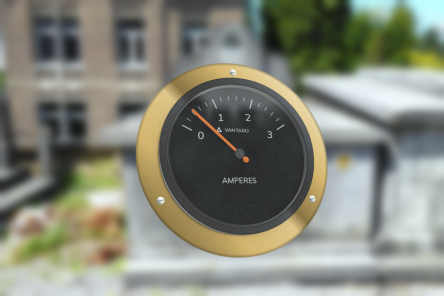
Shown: 0.4 A
